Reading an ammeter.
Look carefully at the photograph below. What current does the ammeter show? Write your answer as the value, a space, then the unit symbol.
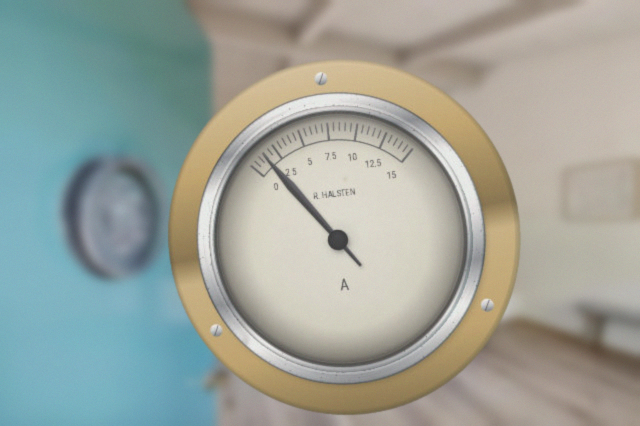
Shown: 1.5 A
